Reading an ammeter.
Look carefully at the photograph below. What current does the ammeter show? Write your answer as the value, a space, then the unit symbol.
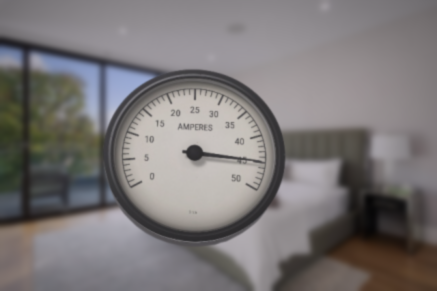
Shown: 45 A
